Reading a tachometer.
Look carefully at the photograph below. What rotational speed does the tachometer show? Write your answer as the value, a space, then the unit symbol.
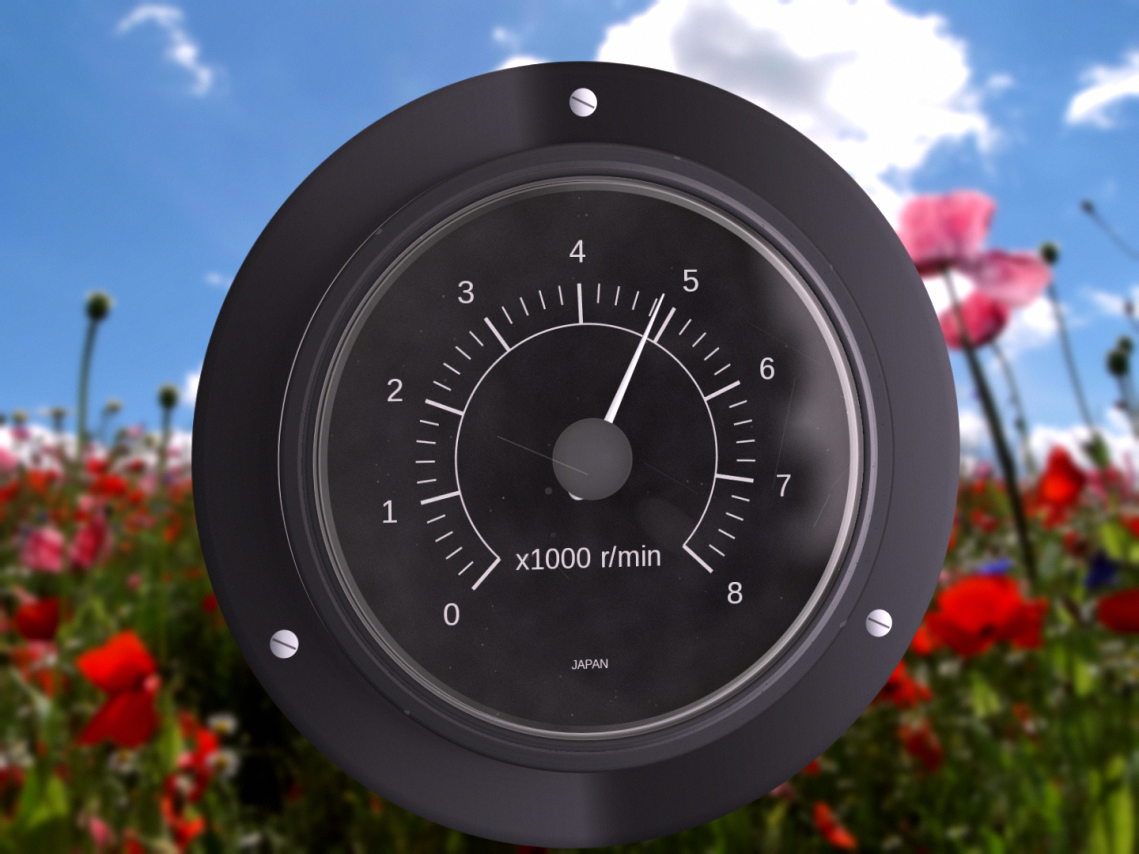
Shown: 4800 rpm
